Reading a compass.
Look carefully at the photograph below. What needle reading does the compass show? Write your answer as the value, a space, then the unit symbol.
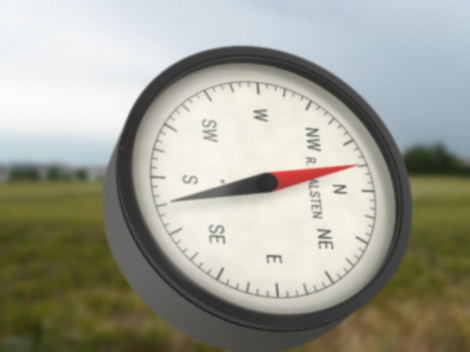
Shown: 345 °
